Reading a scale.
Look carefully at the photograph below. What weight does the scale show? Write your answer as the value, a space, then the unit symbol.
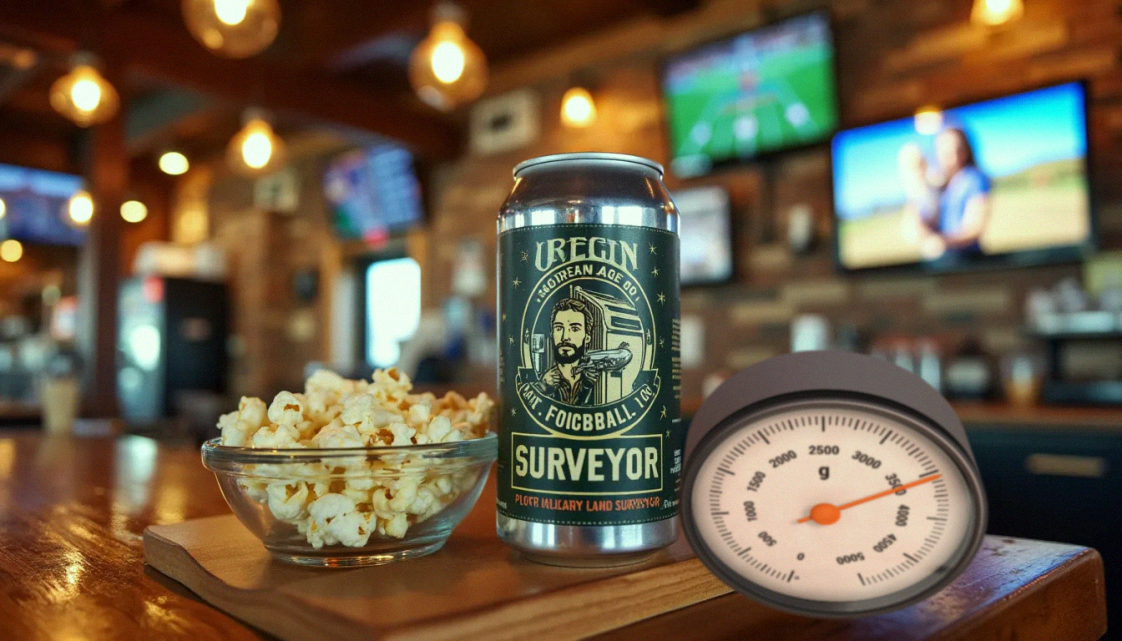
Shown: 3500 g
